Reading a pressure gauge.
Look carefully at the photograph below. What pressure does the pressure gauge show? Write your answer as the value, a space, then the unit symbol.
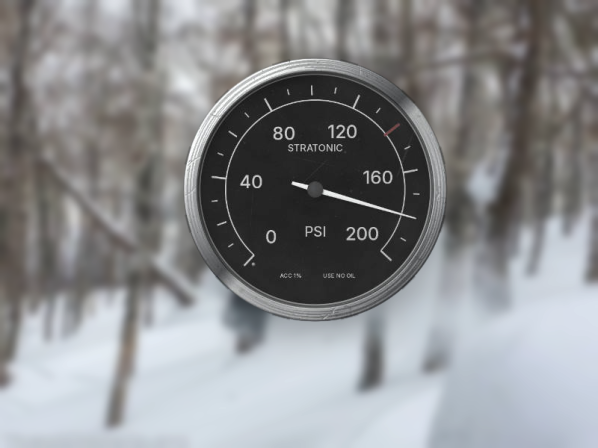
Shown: 180 psi
